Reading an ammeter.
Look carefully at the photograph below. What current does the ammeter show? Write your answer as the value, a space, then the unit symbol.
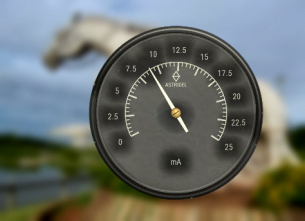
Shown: 9 mA
